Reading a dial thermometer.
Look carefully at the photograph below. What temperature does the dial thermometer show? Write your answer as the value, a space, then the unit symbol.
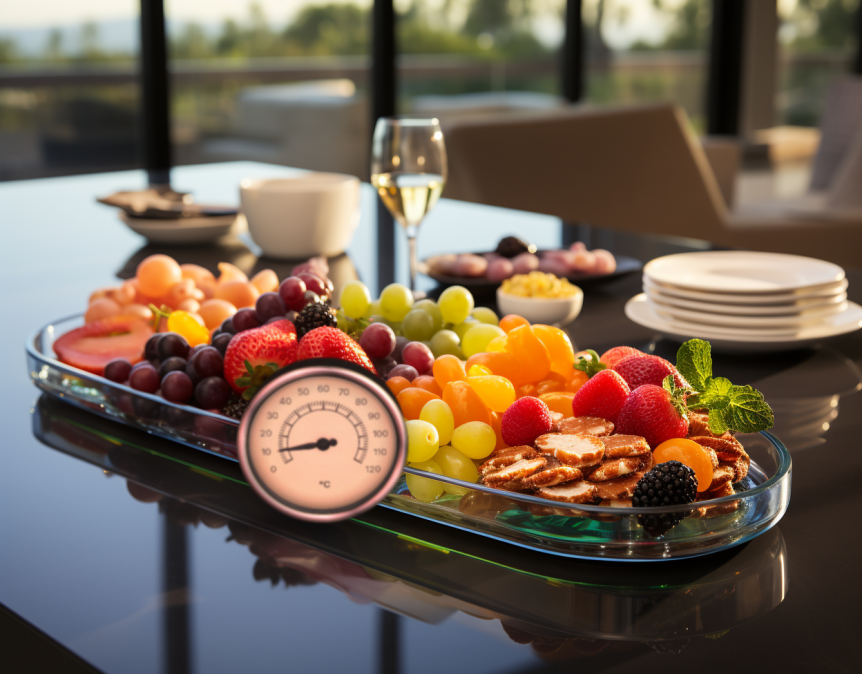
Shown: 10 °C
